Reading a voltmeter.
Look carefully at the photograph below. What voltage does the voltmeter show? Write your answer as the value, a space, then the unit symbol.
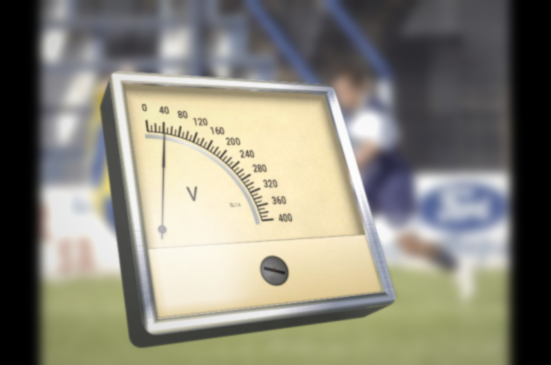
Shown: 40 V
